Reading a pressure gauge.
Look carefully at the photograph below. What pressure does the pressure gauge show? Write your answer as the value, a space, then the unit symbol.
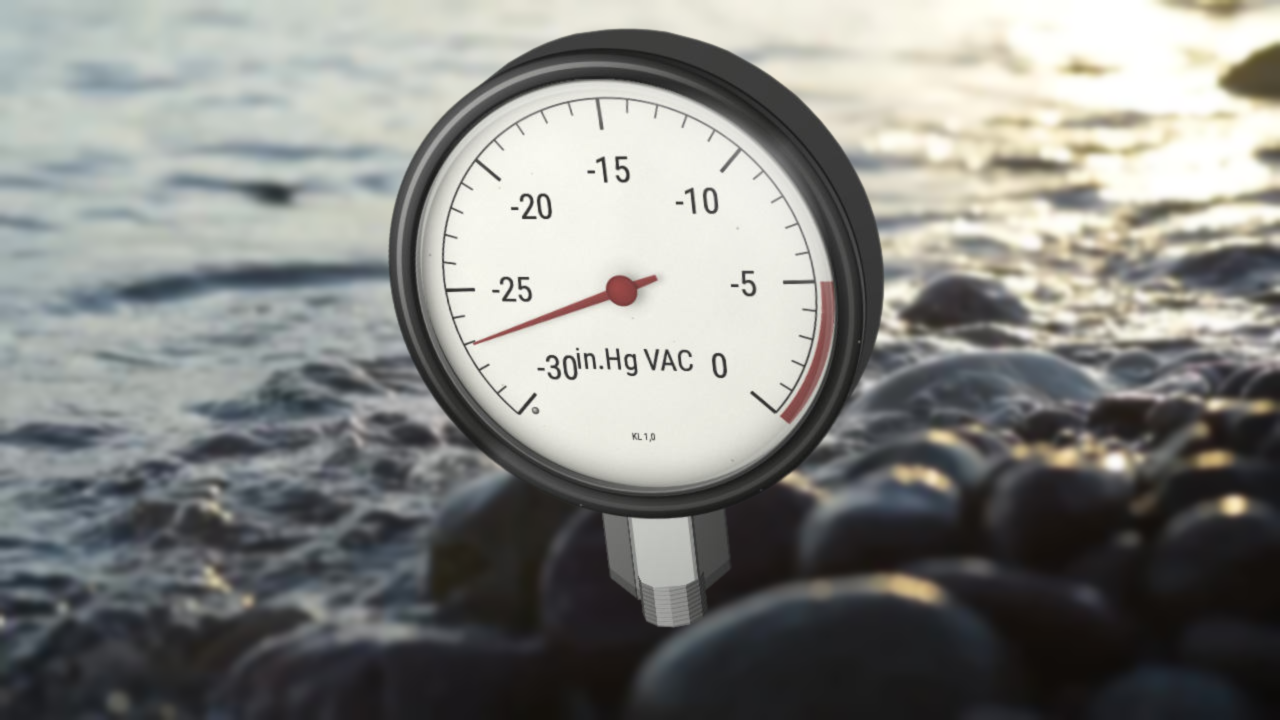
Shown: -27 inHg
